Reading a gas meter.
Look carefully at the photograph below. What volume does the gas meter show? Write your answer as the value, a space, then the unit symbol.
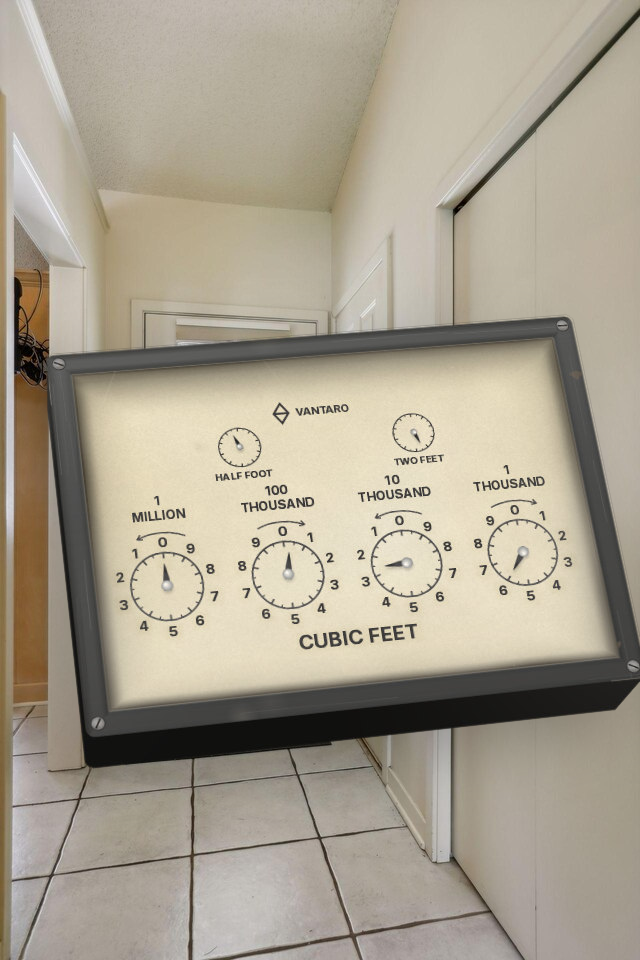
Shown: 2600 ft³
